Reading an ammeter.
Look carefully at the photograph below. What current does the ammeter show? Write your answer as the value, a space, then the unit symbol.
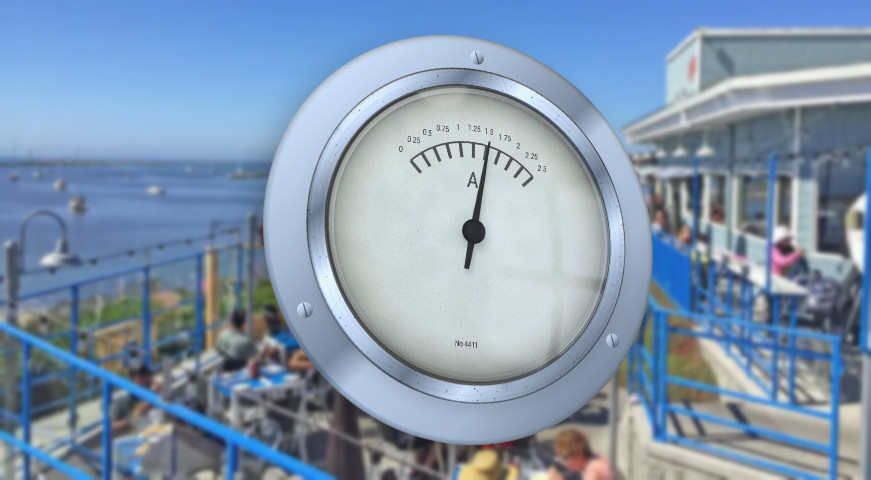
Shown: 1.5 A
